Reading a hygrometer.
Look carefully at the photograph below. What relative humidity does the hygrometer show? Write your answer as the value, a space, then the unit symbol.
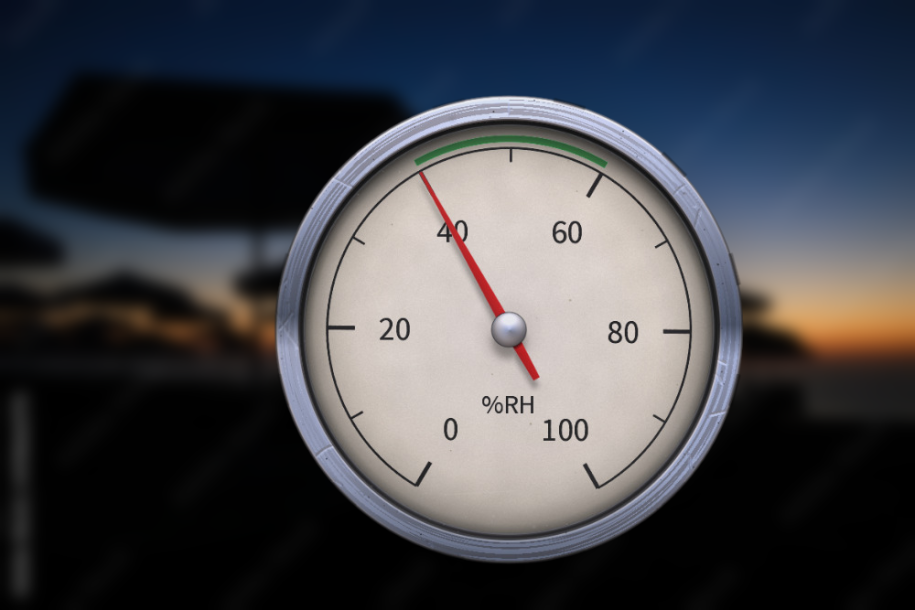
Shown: 40 %
